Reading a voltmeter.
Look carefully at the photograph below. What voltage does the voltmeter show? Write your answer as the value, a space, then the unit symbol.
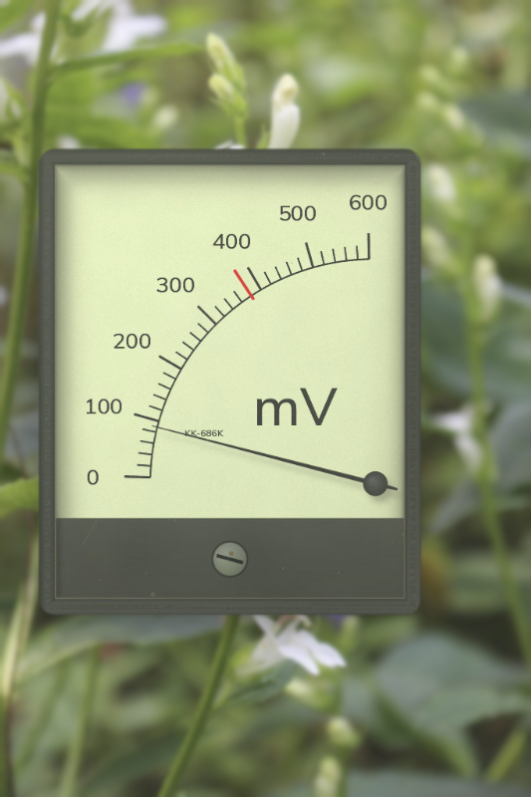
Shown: 90 mV
